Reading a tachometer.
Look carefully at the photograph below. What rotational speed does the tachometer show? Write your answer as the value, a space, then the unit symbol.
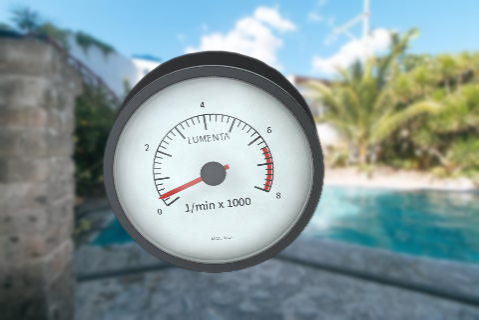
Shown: 400 rpm
